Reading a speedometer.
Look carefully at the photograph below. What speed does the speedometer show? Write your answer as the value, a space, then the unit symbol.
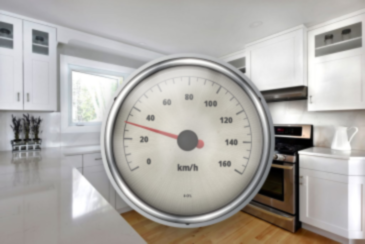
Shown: 30 km/h
